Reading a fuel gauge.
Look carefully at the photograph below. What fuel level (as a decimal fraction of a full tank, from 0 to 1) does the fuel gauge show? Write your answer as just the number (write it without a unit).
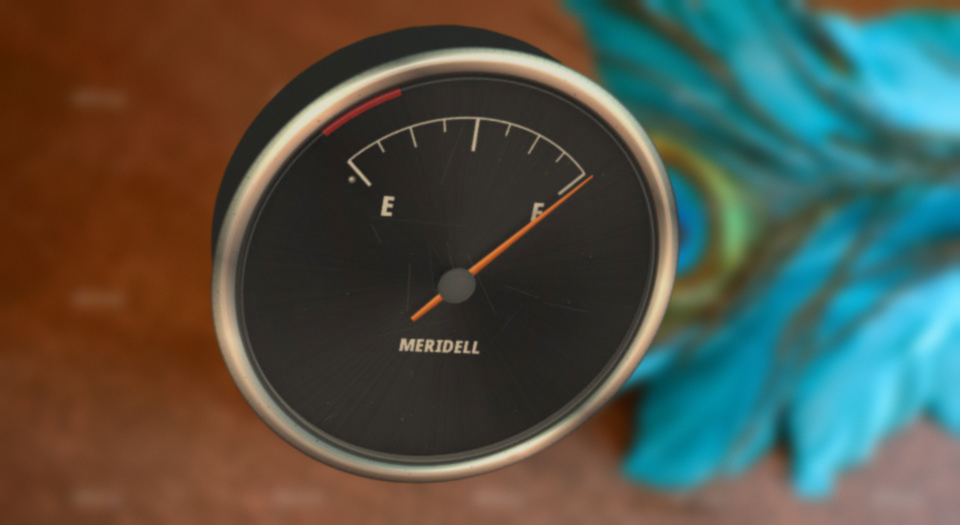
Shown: 1
